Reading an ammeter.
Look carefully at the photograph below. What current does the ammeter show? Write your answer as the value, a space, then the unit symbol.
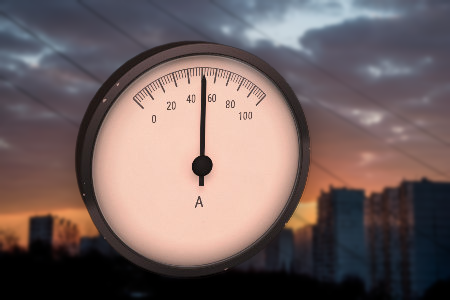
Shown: 50 A
